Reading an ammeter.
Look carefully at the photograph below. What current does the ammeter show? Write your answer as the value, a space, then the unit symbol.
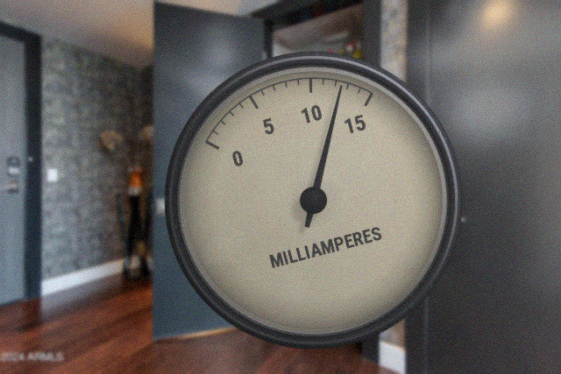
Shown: 12.5 mA
